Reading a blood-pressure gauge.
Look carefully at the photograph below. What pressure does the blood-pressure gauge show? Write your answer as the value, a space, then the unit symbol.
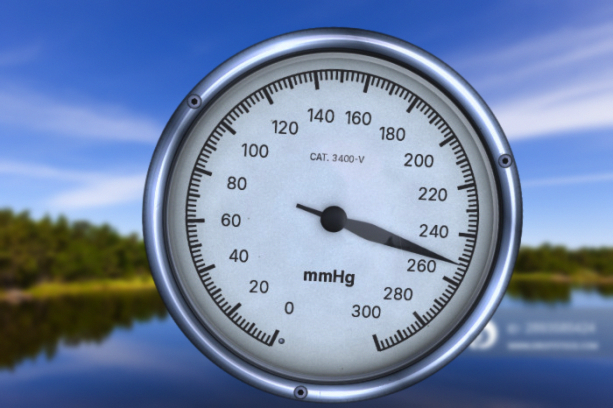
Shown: 252 mmHg
